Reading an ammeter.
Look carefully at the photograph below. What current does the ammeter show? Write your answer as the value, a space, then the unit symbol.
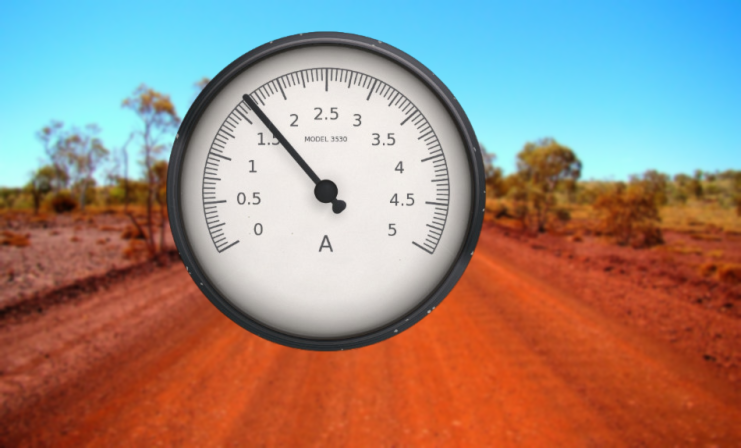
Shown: 1.65 A
